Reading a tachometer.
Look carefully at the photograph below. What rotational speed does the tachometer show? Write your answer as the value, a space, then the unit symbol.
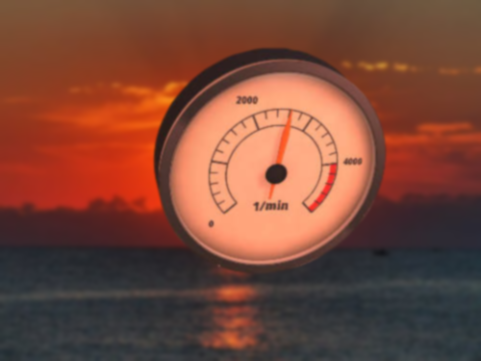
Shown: 2600 rpm
